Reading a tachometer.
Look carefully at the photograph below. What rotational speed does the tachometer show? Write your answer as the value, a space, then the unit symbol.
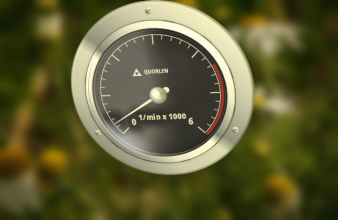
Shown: 300 rpm
